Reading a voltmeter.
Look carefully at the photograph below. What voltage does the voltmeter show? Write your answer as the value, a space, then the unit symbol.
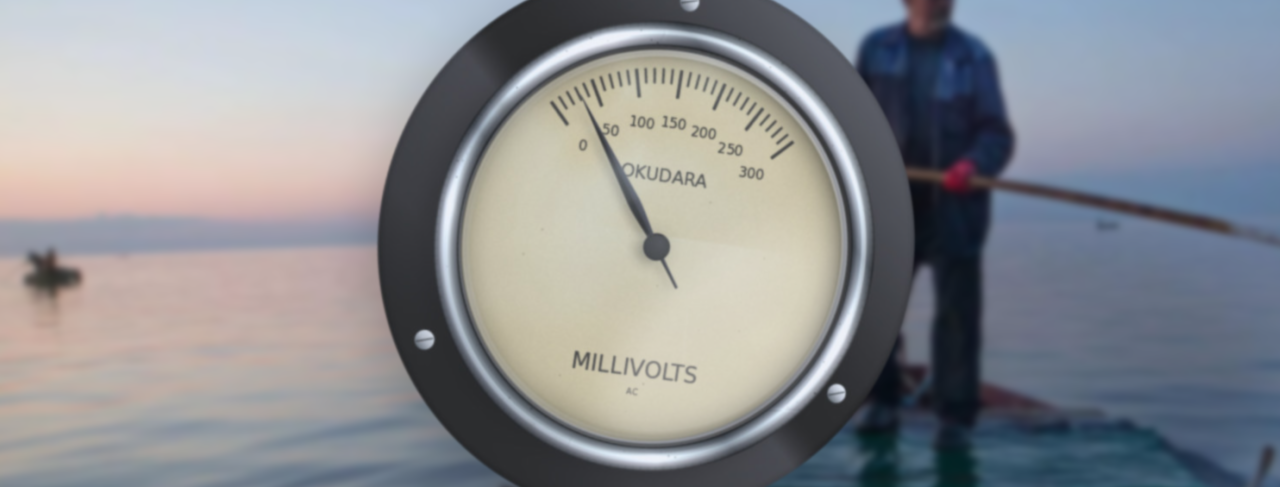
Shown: 30 mV
